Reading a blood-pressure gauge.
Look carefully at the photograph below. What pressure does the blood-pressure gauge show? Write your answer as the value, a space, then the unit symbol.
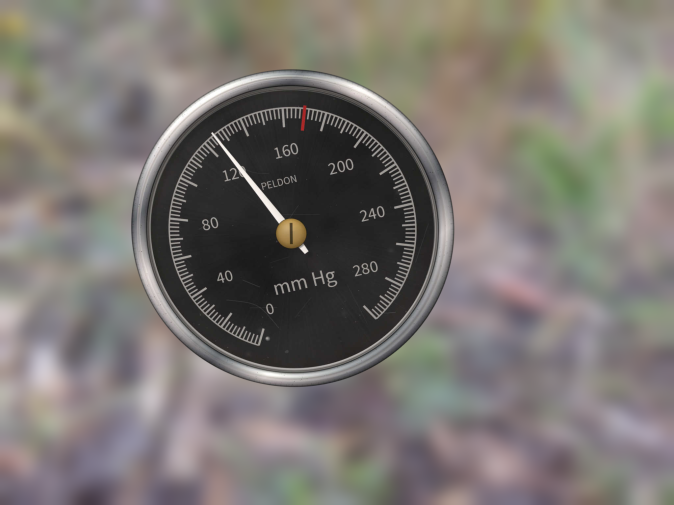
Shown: 126 mmHg
